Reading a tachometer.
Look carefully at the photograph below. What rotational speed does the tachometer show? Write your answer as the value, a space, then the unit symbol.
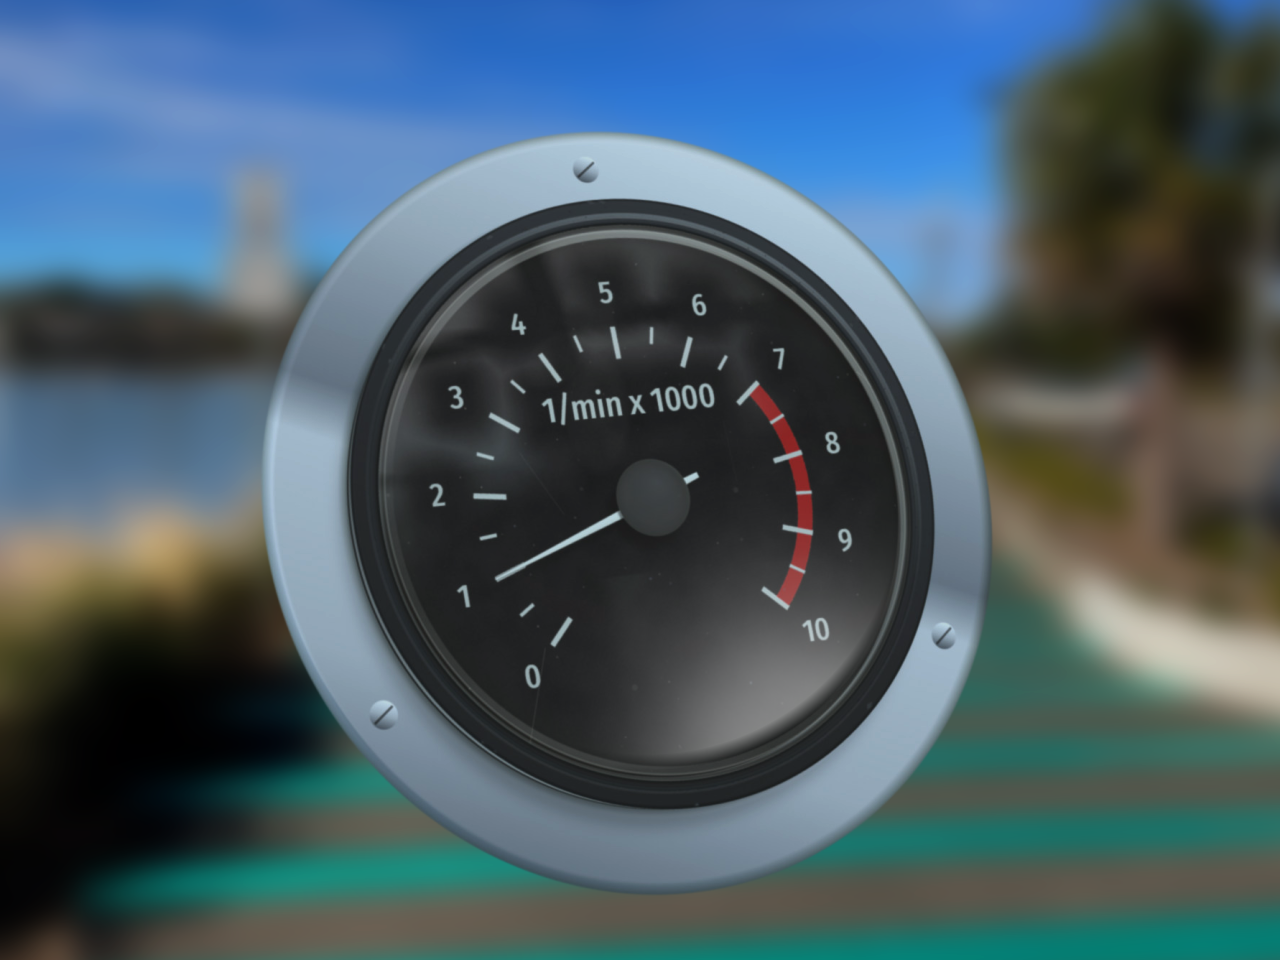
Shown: 1000 rpm
